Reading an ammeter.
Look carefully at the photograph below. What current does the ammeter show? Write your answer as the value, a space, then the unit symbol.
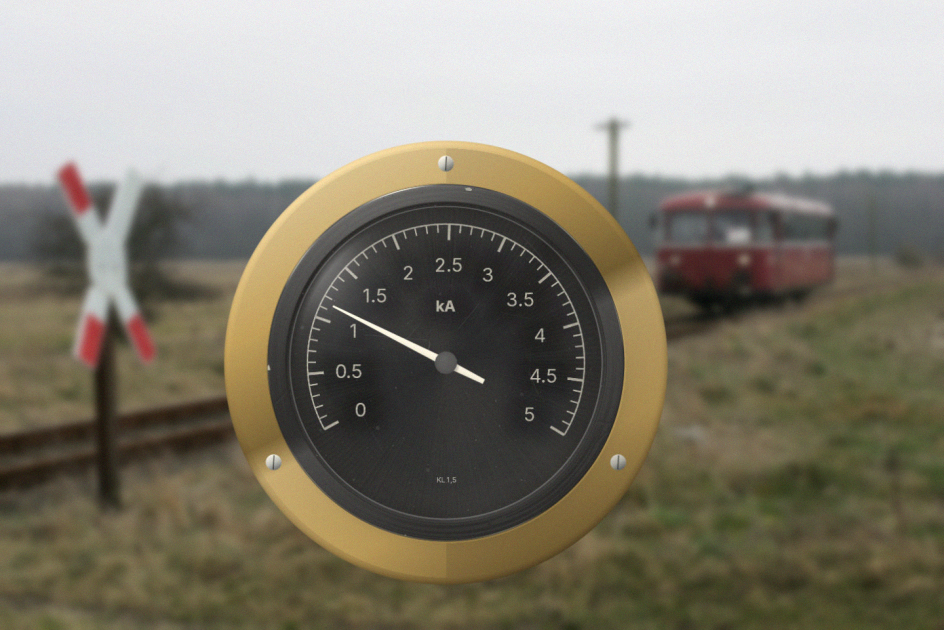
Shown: 1.15 kA
